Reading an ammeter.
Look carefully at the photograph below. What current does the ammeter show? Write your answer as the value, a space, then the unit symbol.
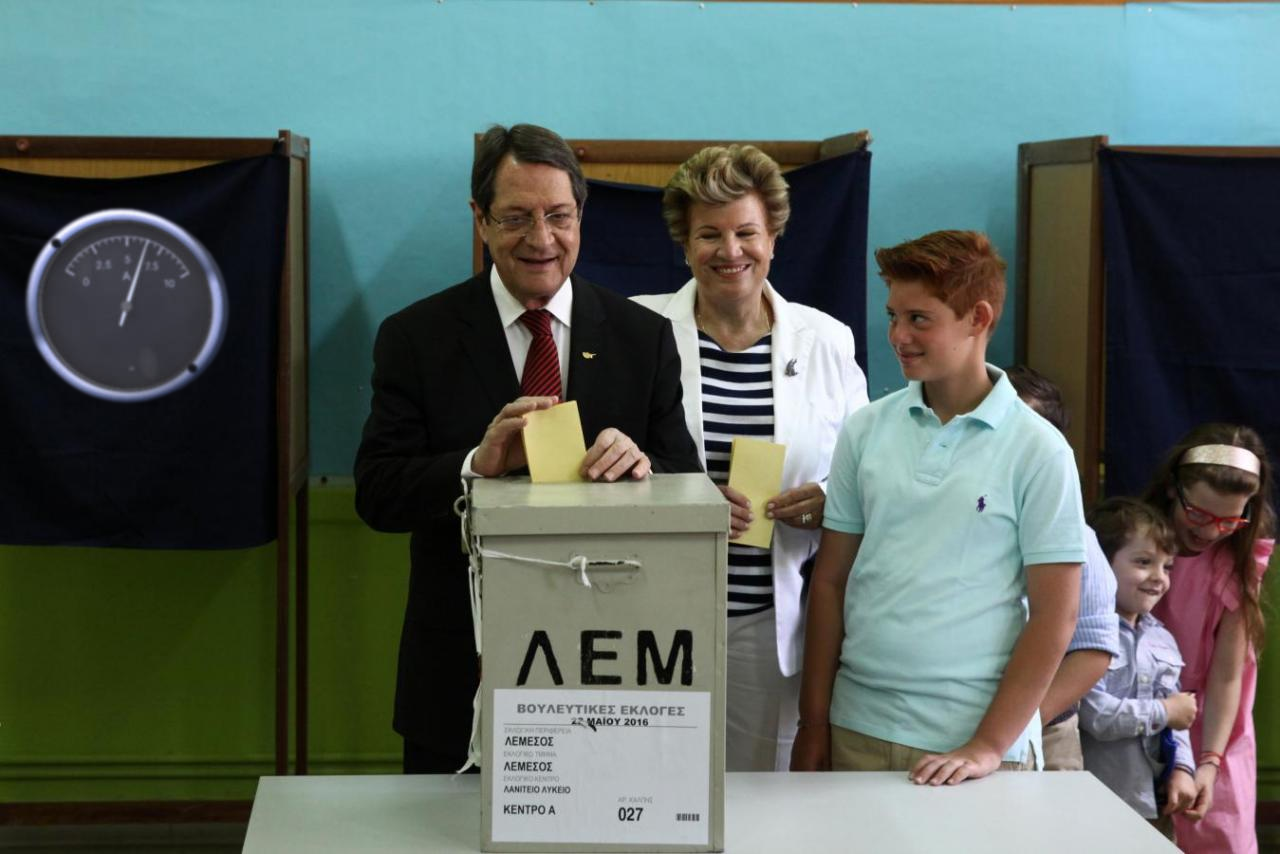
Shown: 6.5 A
